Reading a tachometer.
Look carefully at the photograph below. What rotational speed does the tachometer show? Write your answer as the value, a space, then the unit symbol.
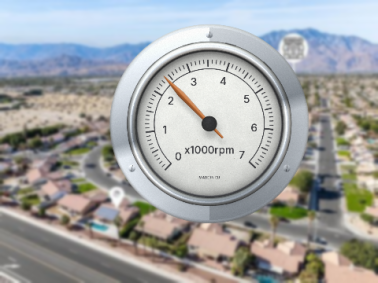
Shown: 2400 rpm
